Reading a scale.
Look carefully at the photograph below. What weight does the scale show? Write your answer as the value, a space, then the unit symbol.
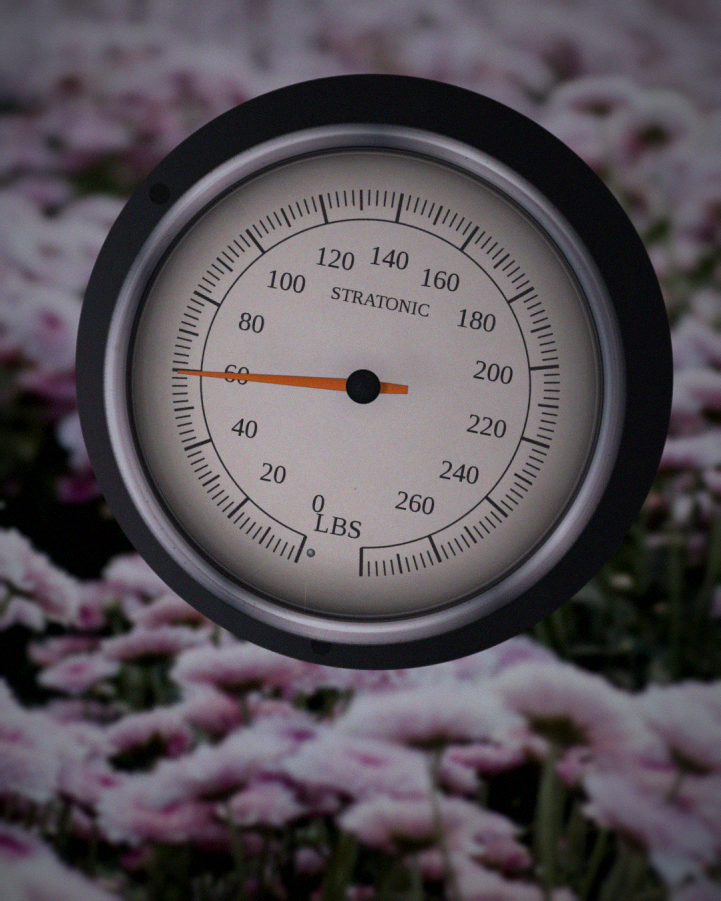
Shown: 60 lb
